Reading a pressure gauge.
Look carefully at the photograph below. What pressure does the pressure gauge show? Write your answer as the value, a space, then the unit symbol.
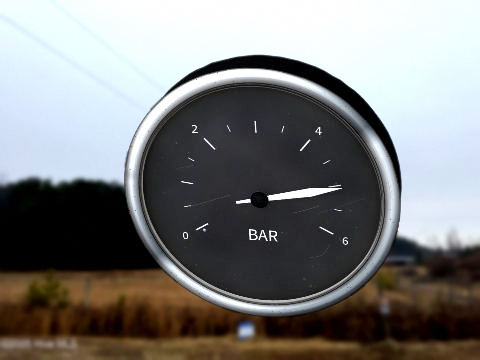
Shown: 5 bar
